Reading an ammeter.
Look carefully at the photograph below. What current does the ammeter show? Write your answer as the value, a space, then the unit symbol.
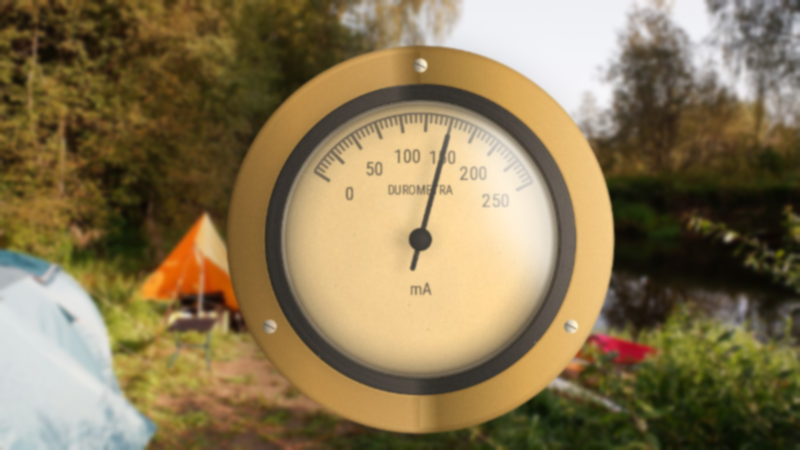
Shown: 150 mA
